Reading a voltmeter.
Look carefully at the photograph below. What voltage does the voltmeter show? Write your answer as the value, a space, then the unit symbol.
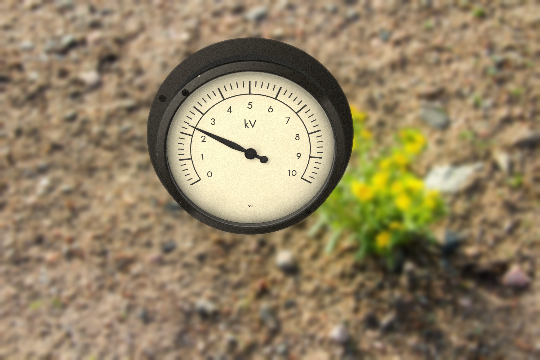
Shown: 2.4 kV
